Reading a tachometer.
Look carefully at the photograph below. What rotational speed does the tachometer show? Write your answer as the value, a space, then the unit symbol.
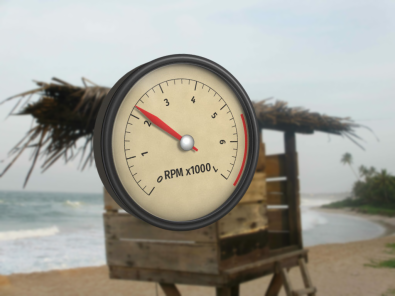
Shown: 2200 rpm
